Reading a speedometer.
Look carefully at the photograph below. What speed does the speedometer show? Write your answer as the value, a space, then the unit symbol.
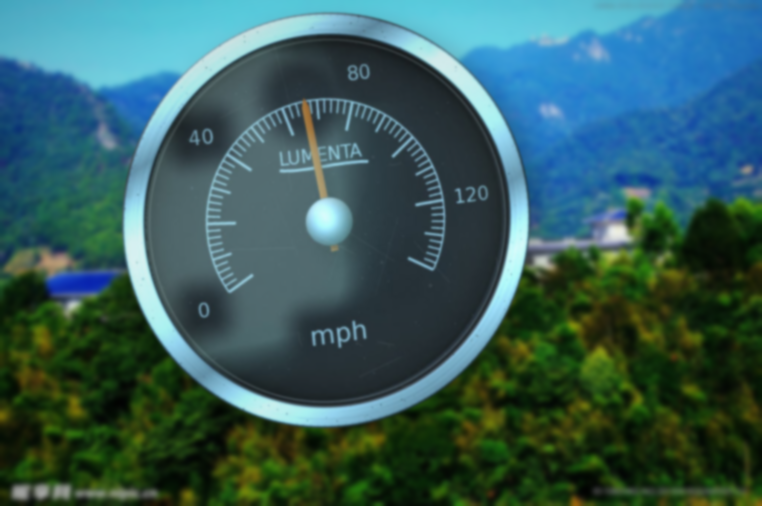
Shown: 66 mph
